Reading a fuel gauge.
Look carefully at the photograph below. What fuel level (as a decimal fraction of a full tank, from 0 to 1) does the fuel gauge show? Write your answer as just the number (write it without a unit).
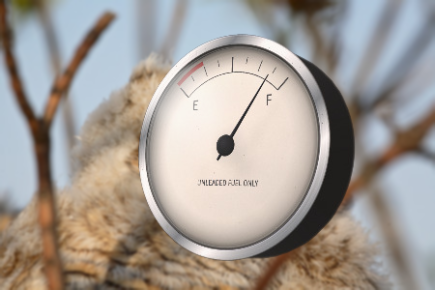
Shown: 0.875
